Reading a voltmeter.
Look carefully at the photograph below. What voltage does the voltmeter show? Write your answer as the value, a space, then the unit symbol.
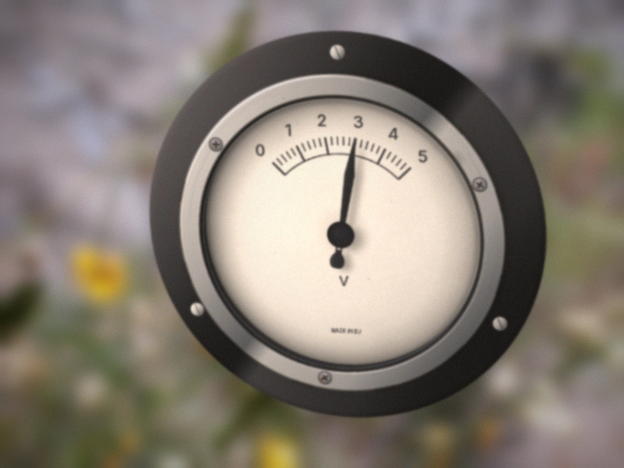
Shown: 3 V
